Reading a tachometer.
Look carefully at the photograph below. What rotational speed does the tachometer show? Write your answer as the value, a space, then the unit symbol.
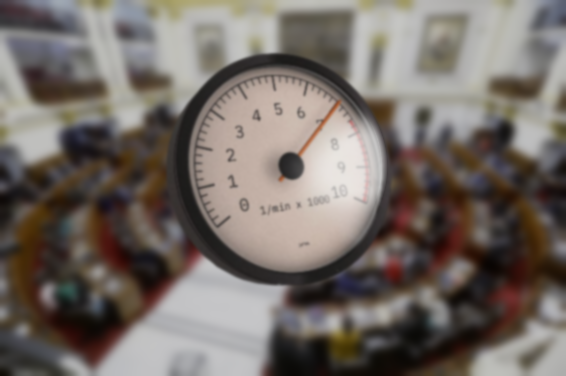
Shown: 7000 rpm
